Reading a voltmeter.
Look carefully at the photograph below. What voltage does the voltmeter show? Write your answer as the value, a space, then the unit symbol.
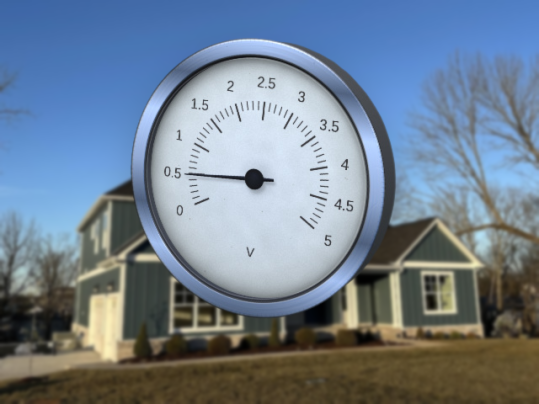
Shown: 0.5 V
